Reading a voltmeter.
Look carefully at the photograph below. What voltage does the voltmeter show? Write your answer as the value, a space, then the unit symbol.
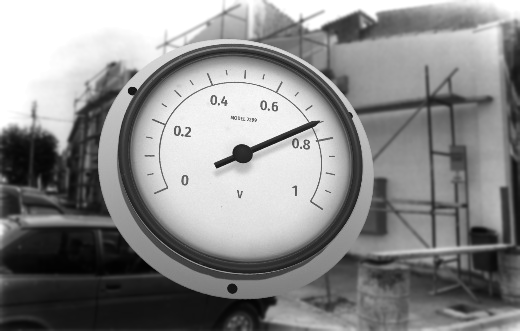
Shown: 0.75 V
